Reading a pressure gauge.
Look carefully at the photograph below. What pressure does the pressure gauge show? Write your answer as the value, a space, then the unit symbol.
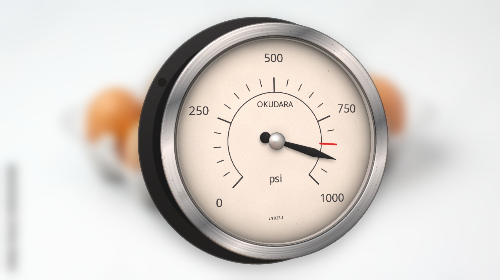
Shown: 900 psi
